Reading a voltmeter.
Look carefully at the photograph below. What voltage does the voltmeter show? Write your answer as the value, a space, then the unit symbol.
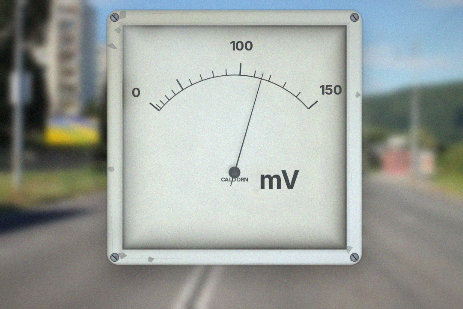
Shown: 115 mV
